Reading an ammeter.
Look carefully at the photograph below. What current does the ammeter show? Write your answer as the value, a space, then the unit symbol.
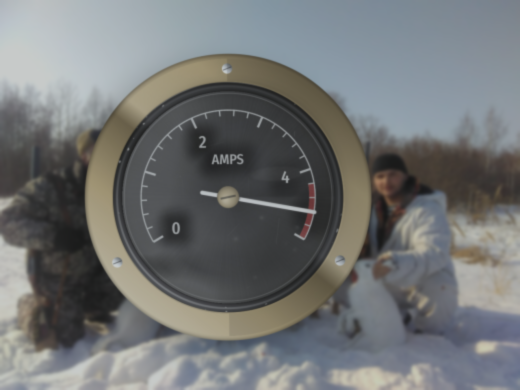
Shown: 4.6 A
